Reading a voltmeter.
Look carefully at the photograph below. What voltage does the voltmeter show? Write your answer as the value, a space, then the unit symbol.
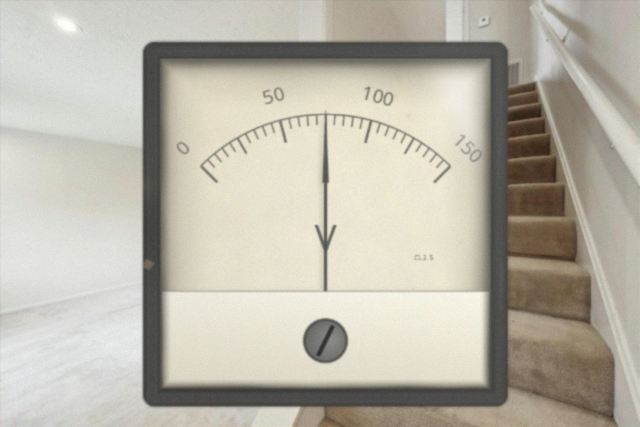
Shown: 75 V
